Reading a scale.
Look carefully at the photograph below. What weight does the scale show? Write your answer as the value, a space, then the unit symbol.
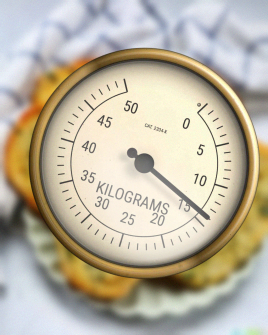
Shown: 14 kg
